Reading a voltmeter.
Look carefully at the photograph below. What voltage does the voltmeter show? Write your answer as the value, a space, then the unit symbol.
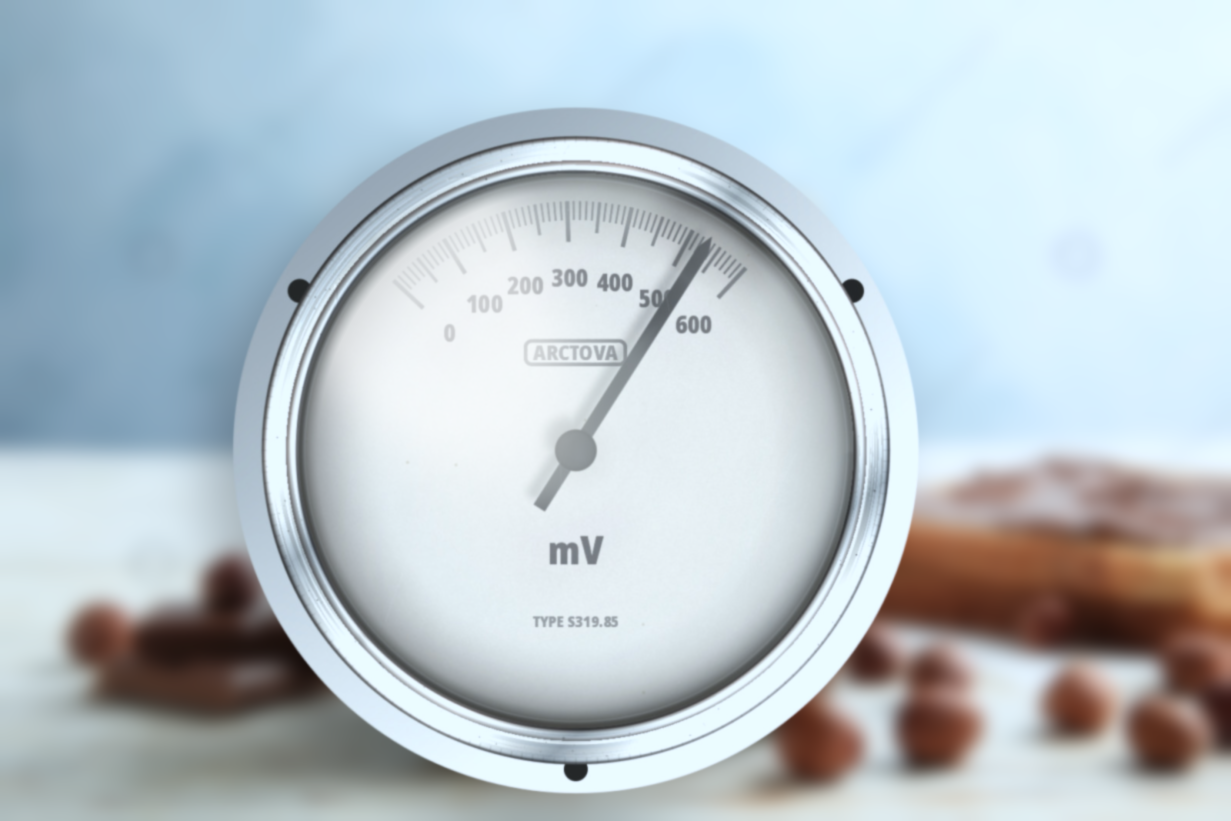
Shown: 530 mV
